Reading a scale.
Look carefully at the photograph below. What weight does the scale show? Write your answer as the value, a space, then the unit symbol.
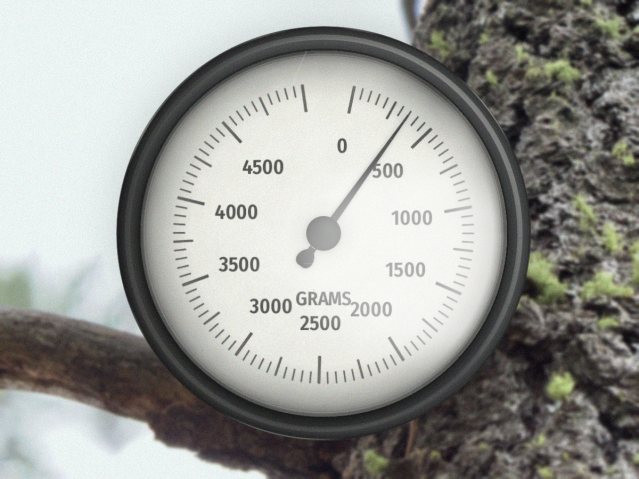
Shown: 350 g
